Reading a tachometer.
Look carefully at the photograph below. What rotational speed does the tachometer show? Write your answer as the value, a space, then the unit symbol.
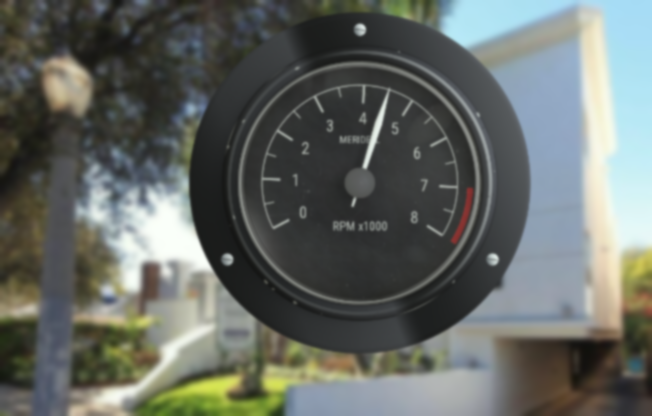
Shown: 4500 rpm
